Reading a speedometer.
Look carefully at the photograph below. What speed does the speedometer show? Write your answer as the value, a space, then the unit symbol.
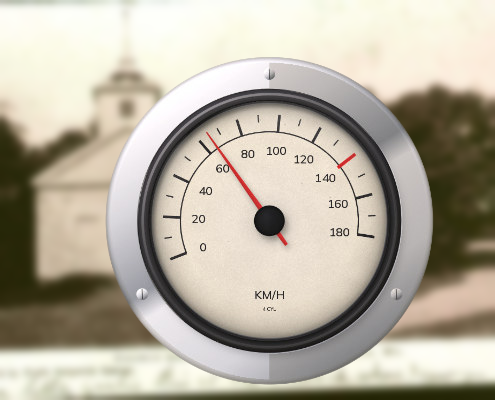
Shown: 65 km/h
